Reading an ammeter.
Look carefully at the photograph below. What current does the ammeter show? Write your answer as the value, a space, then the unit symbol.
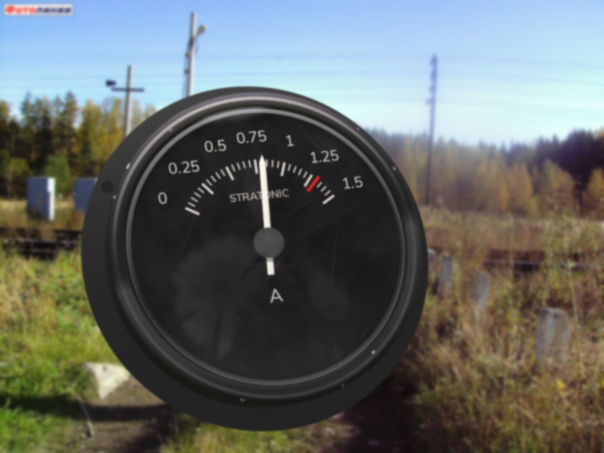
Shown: 0.8 A
